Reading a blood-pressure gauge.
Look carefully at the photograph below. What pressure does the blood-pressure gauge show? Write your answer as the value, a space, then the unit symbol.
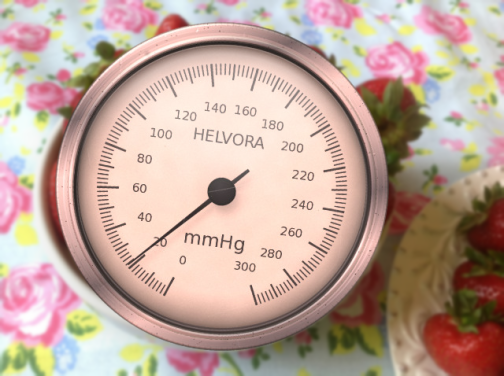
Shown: 22 mmHg
